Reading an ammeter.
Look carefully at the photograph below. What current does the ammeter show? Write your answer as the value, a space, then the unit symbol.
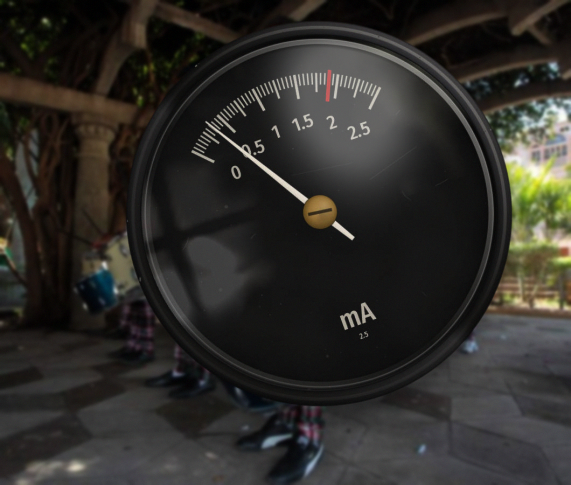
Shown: 0.35 mA
